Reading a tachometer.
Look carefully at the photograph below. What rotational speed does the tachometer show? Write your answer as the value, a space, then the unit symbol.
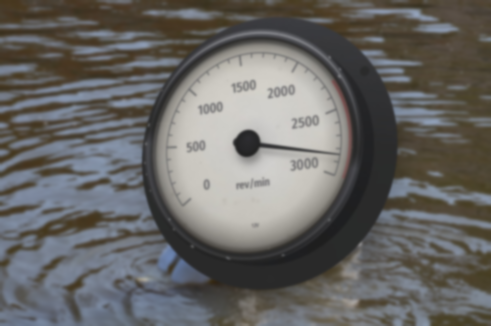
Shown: 2850 rpm
